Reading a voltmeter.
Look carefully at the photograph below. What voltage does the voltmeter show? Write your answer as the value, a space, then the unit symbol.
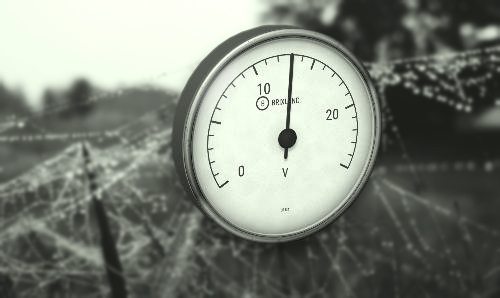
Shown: 13 V
